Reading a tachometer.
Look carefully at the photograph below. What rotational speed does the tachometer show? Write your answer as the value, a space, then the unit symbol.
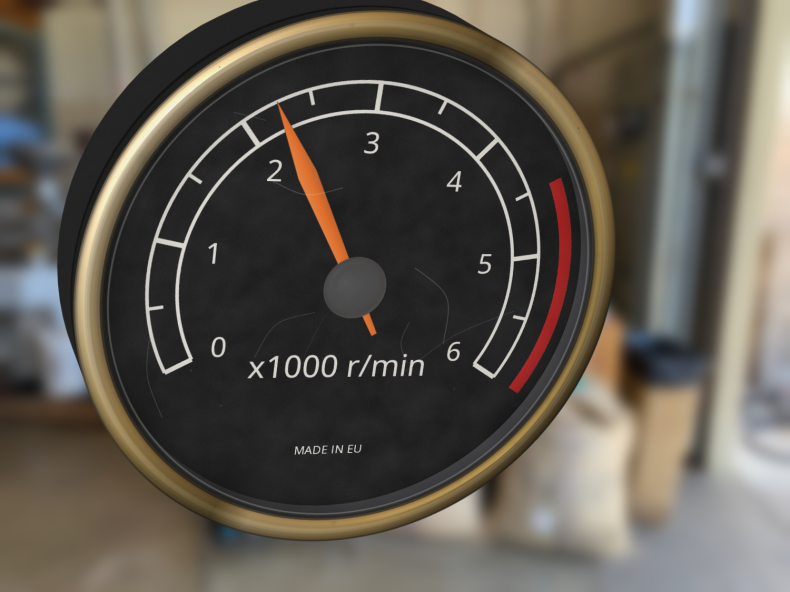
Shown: 2250 rpm
